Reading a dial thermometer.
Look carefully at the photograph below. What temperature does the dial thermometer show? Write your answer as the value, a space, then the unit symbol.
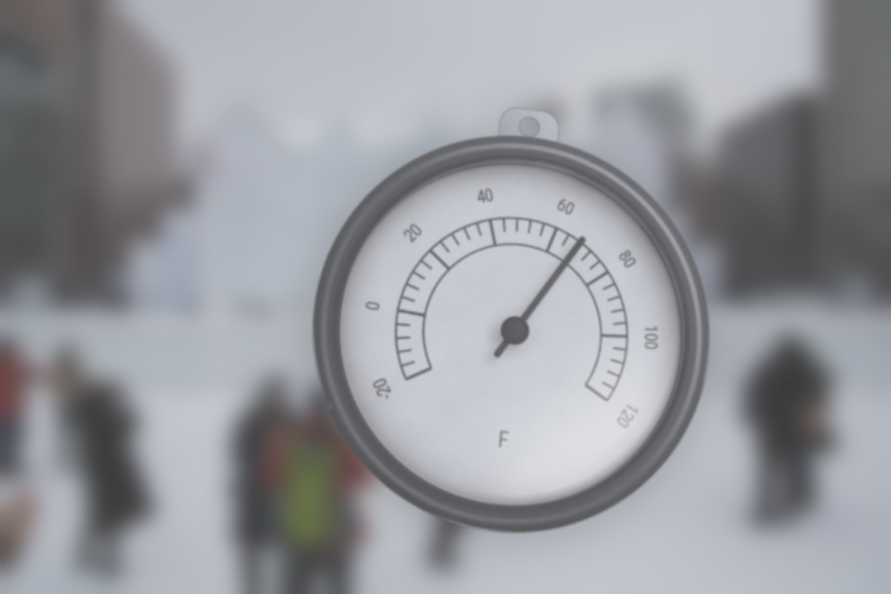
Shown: 68 °F
